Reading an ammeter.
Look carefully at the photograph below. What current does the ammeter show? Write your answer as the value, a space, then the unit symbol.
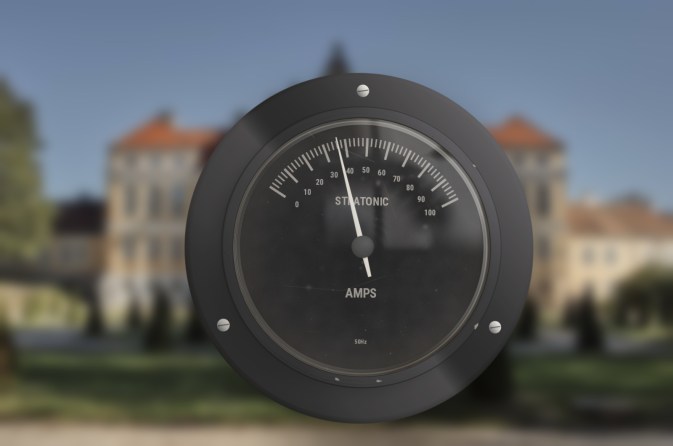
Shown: 36 A
